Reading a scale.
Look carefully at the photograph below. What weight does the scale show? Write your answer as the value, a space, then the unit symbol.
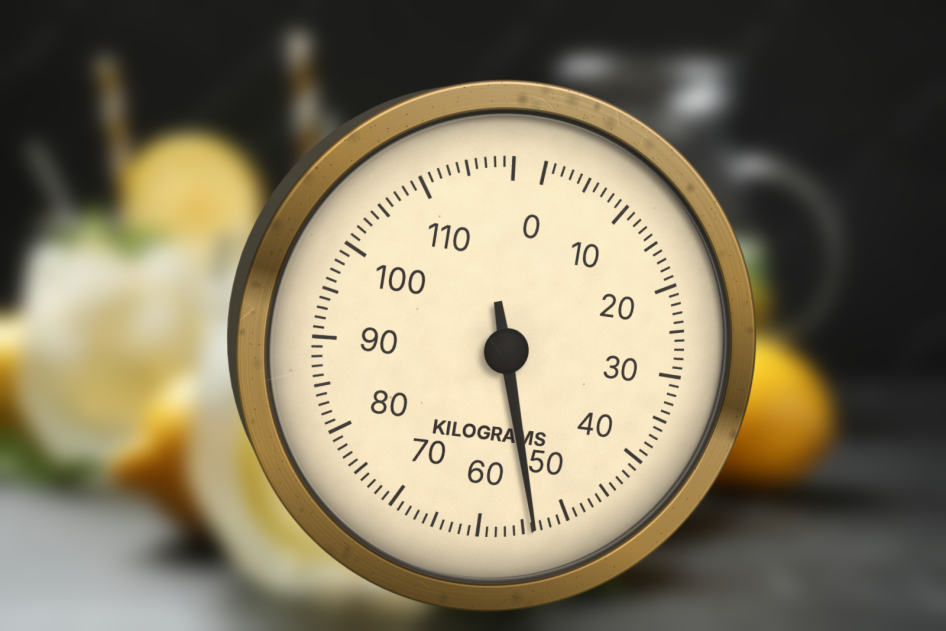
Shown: 54 kg
